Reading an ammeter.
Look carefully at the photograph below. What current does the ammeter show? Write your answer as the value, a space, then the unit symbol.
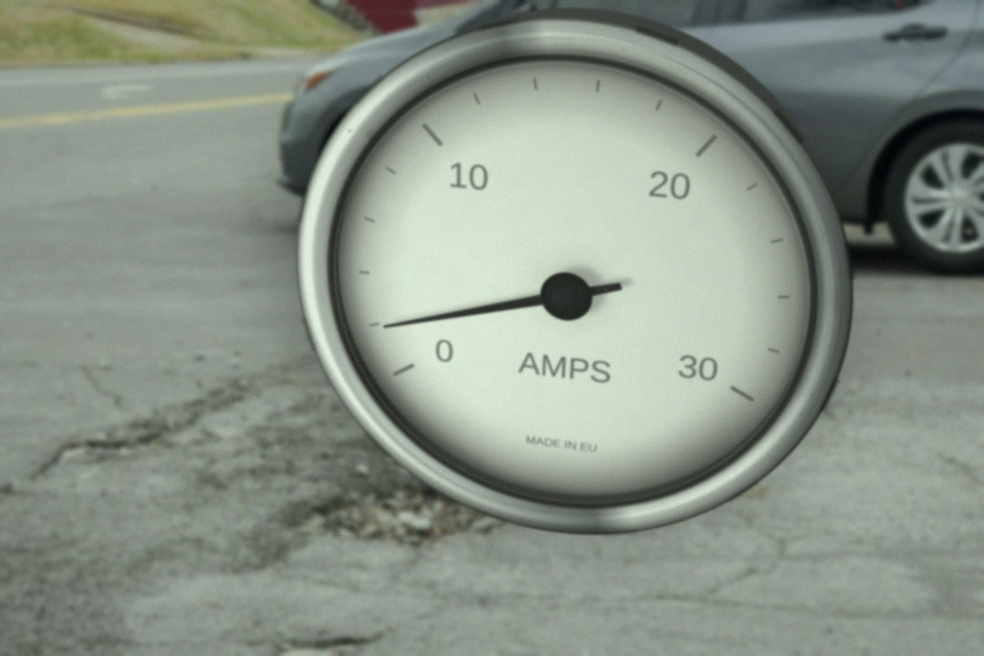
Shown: 2 A
